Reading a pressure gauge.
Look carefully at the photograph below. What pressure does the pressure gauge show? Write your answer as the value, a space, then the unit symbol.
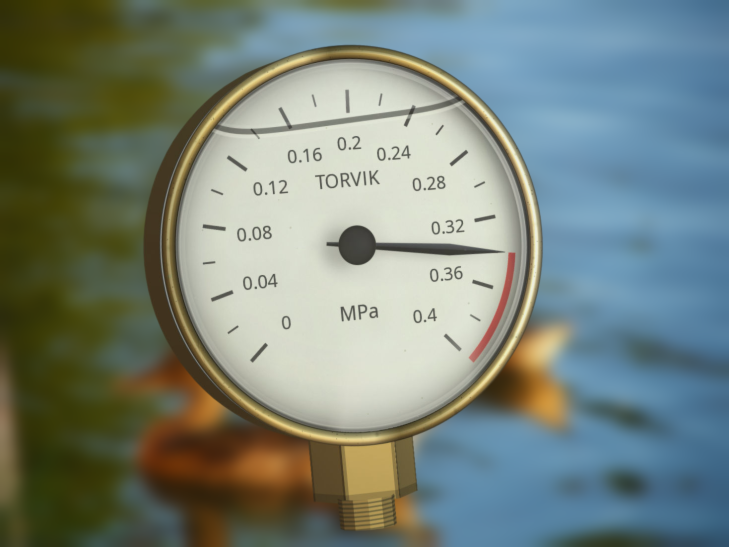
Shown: 0.34 MPa
